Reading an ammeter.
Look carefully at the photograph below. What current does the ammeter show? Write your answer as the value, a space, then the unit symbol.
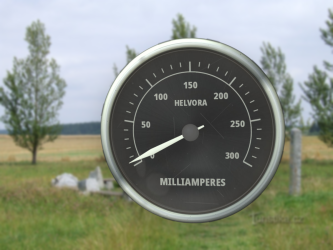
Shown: 5 mA
